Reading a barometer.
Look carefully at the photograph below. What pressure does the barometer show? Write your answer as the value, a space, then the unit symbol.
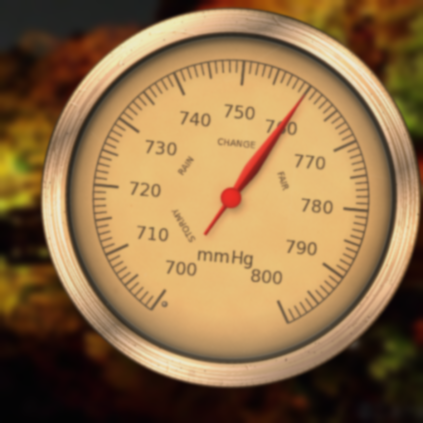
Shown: 760 mmHg
